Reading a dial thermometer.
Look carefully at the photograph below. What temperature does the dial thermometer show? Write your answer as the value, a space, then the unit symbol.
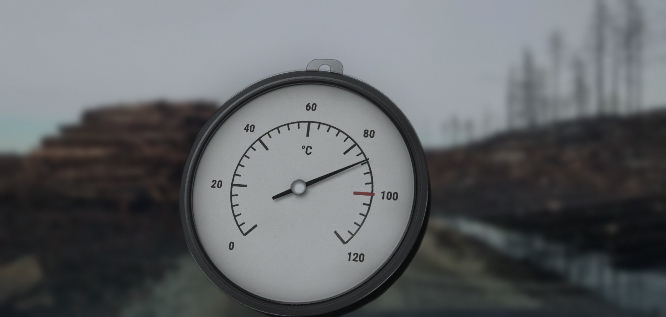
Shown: 88 °C
